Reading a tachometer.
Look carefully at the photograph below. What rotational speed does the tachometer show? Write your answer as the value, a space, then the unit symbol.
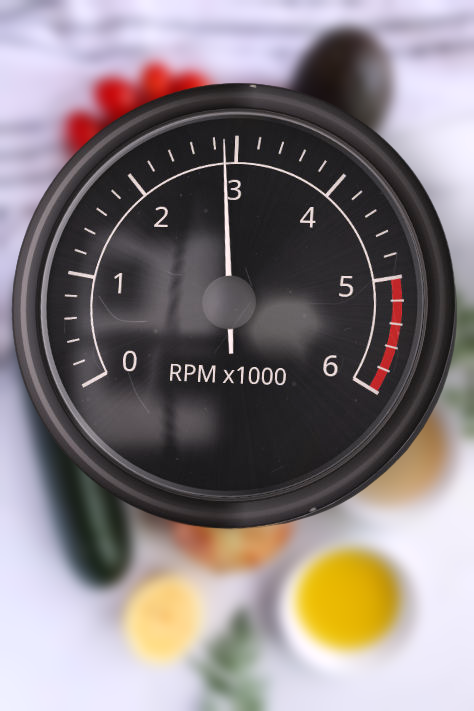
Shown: 2900 rpm
